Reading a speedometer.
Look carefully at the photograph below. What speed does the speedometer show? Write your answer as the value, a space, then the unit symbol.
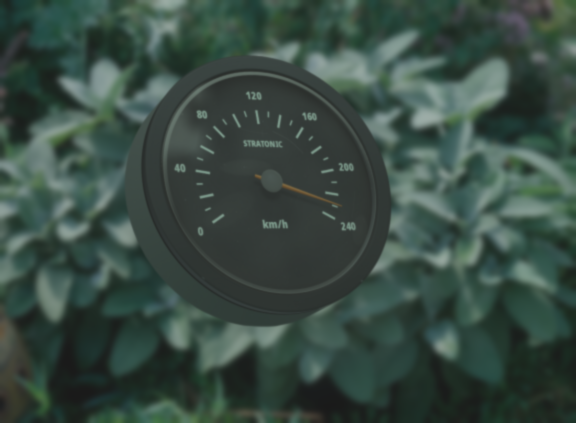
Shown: 230 km/h
